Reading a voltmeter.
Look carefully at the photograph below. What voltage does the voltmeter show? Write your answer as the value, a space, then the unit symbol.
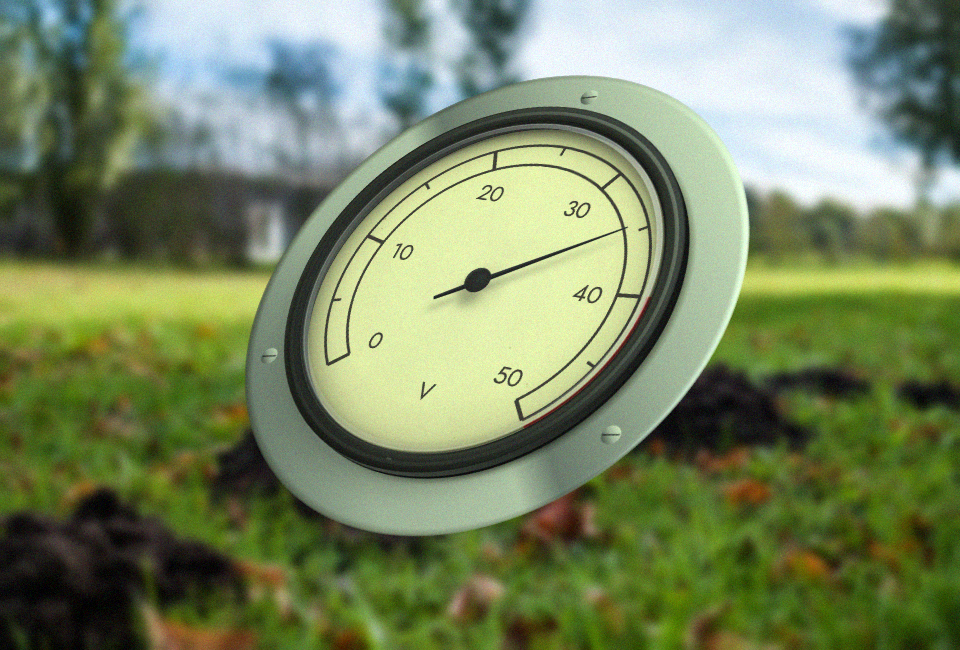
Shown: 35 V
